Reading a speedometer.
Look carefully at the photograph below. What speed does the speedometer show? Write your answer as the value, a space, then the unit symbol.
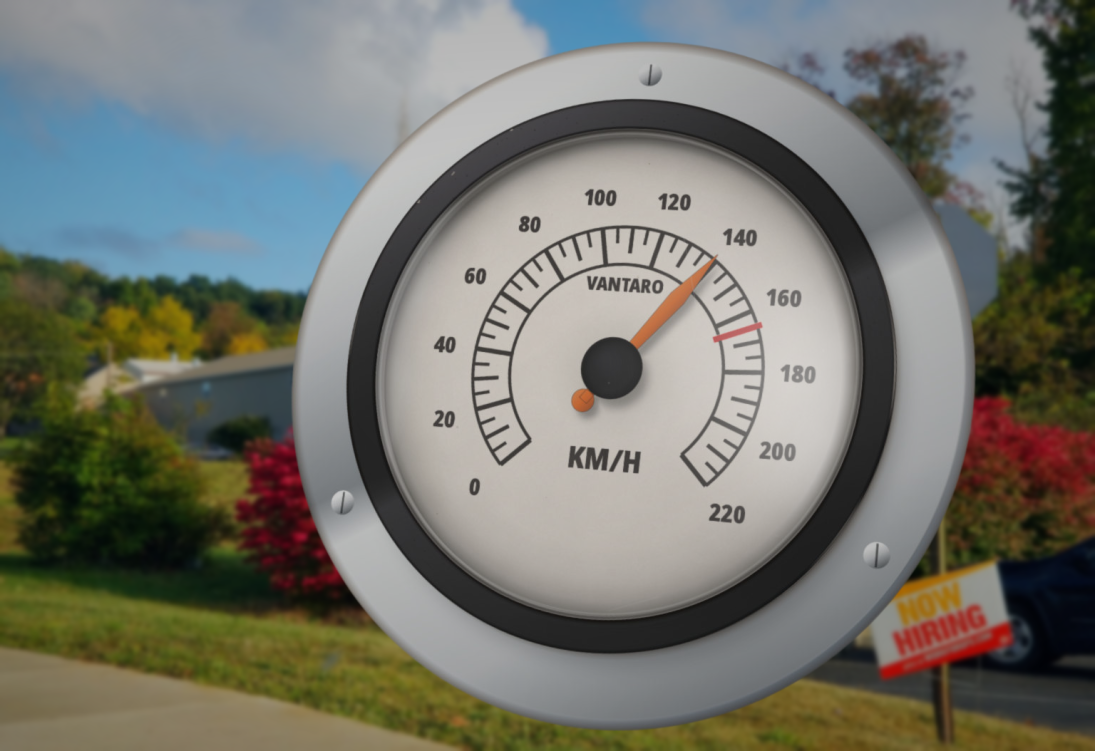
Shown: 140 km/h
